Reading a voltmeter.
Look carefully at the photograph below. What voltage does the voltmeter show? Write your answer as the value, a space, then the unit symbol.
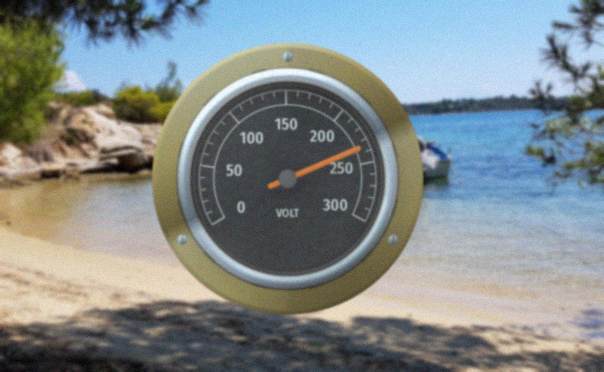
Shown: 235 V
